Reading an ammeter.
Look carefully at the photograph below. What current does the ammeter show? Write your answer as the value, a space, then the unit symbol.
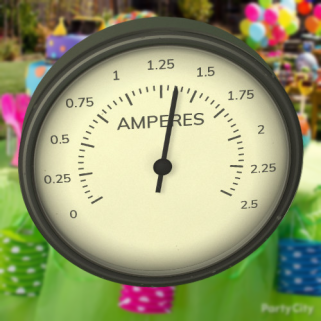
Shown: 1.35 A
